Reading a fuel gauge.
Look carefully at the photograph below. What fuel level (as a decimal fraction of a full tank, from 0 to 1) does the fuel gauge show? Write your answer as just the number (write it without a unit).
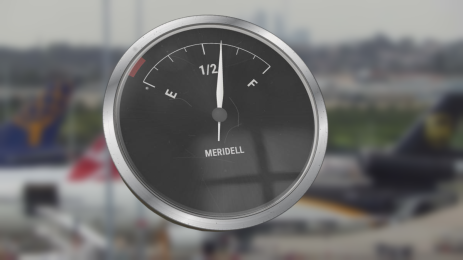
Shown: 0.625
